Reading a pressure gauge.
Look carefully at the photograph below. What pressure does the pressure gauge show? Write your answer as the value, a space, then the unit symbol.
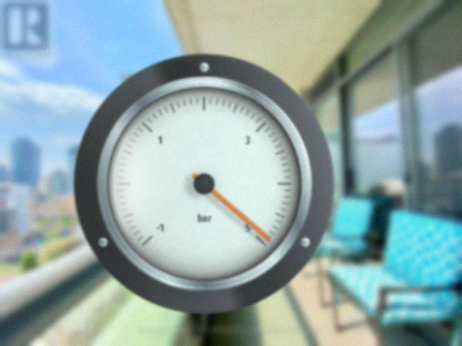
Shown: 4.9 bar
